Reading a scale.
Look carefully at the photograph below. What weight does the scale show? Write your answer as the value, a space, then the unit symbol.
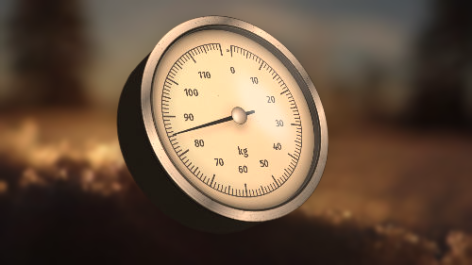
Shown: 85 kg
